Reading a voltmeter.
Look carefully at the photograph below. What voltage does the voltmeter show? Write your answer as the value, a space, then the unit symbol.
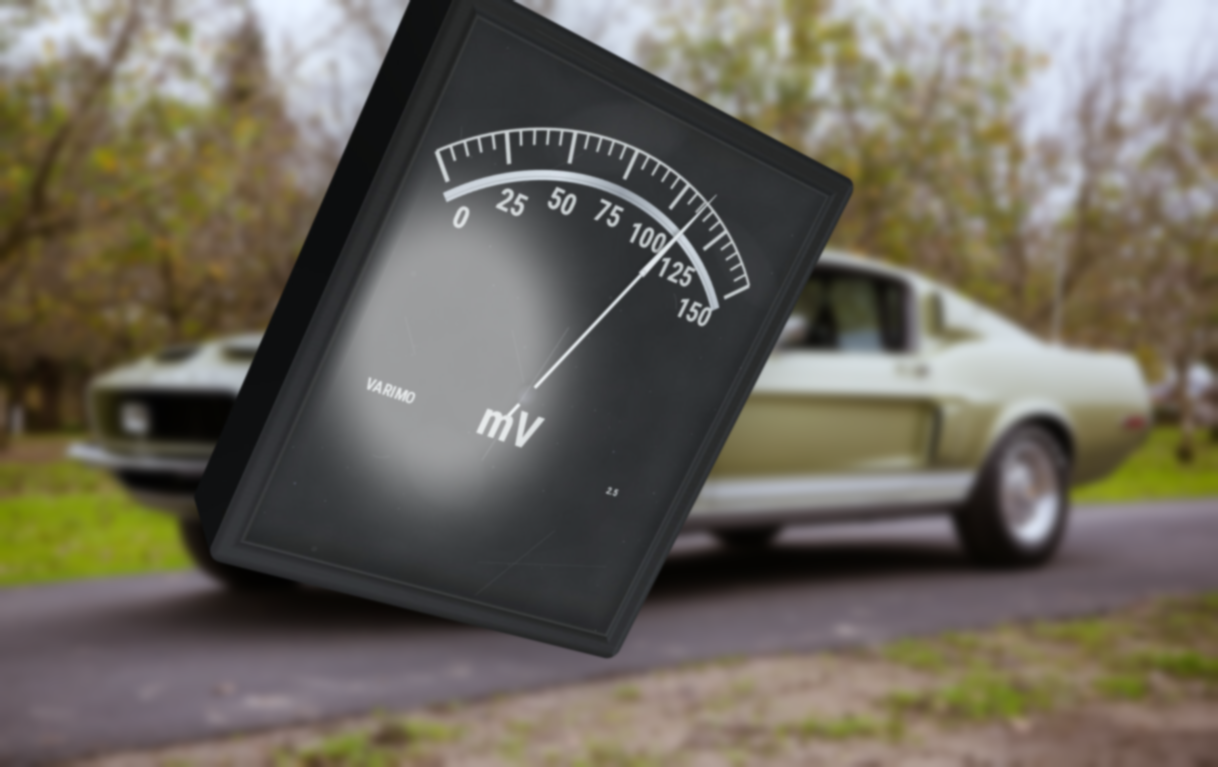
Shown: 110 mV
